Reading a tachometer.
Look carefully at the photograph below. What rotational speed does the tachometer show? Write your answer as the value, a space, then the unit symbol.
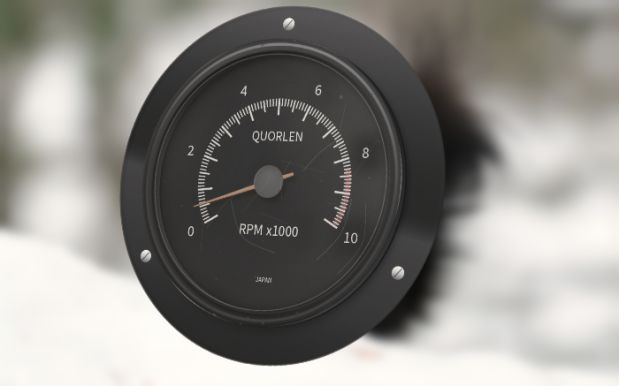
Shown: 500 rpm
